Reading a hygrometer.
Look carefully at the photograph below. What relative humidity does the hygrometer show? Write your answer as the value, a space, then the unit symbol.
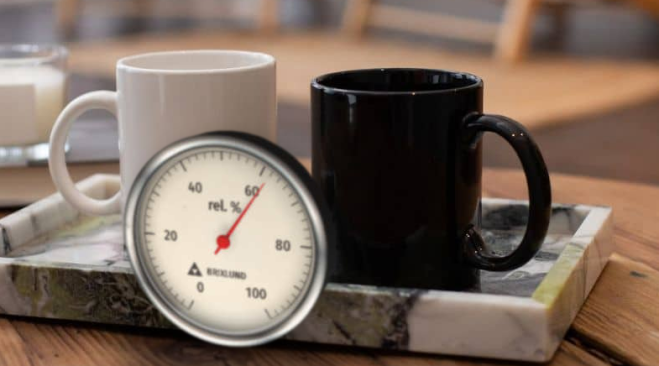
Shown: 62 %
